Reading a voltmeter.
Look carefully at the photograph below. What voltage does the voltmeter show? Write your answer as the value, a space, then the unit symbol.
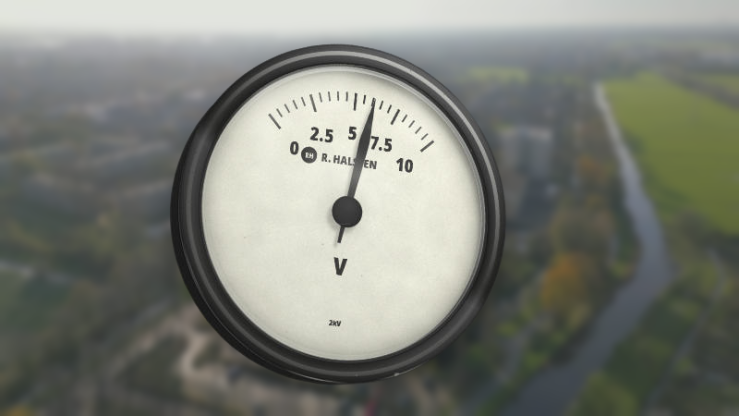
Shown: 6 V
